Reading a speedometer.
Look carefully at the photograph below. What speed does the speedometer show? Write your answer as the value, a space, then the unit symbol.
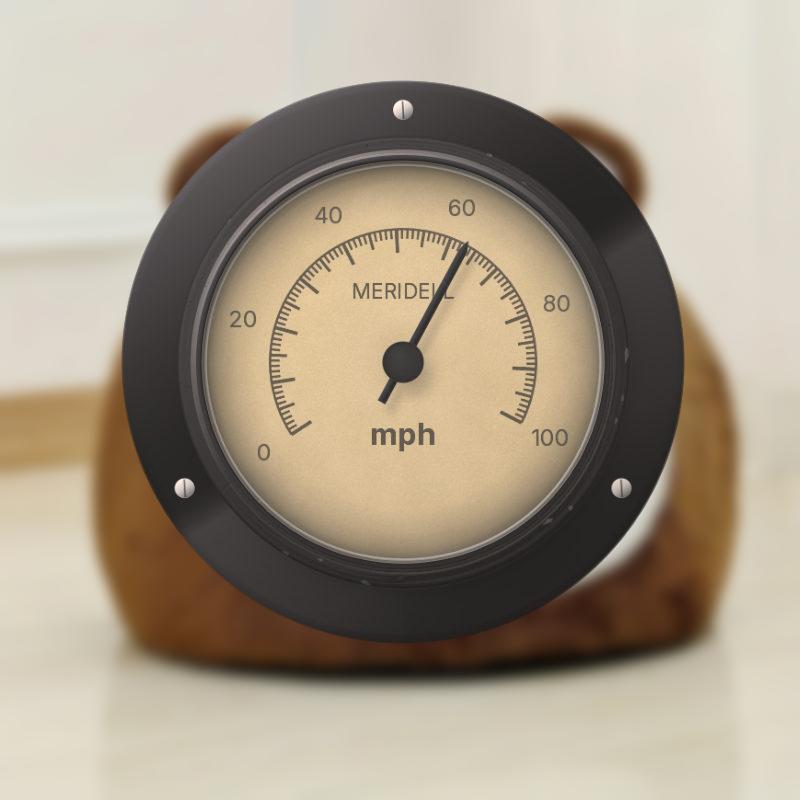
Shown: 63 mph
